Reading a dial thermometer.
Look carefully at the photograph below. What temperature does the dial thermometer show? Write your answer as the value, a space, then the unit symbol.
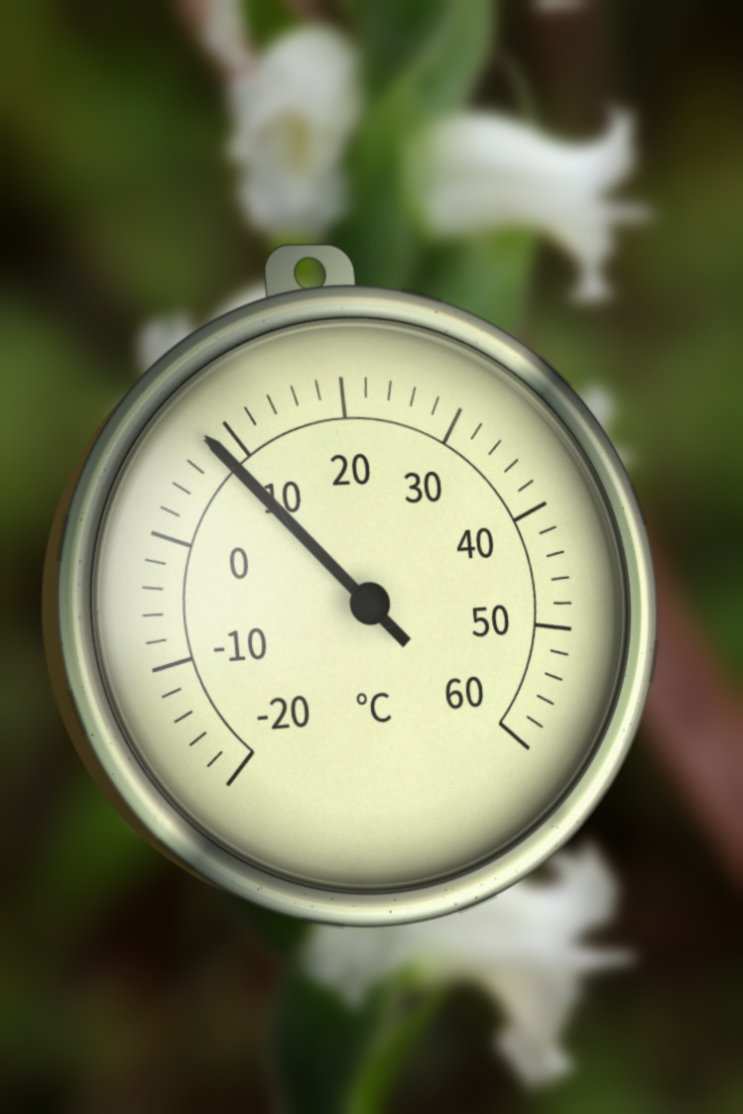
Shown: 8 °C
